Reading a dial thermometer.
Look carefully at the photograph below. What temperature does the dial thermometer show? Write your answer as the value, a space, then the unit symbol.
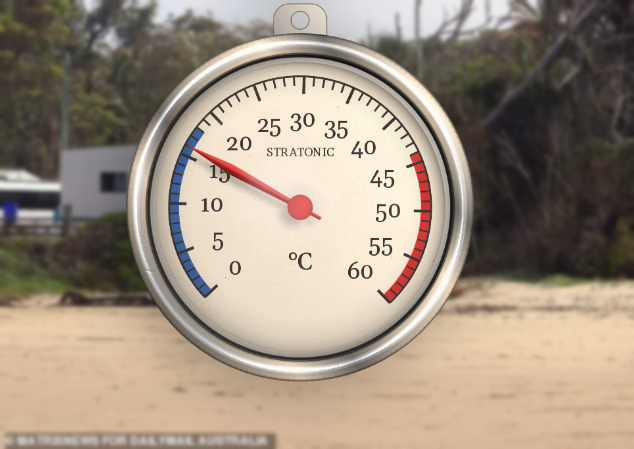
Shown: 16 °C
